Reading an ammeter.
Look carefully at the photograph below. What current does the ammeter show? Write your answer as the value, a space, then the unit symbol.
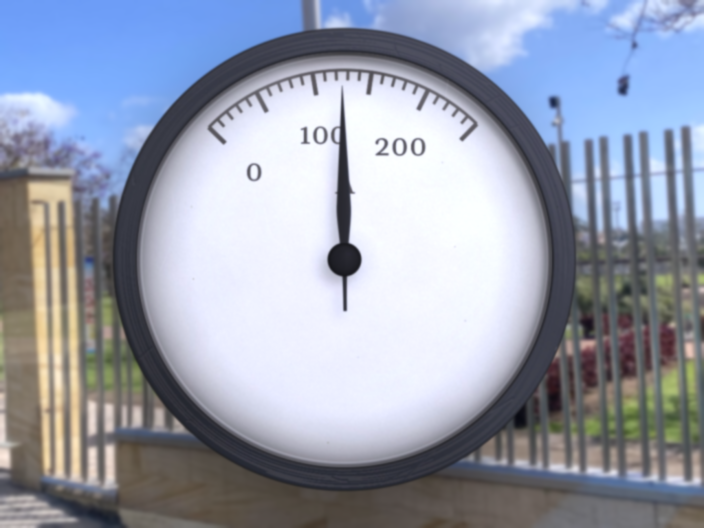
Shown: 125 A
